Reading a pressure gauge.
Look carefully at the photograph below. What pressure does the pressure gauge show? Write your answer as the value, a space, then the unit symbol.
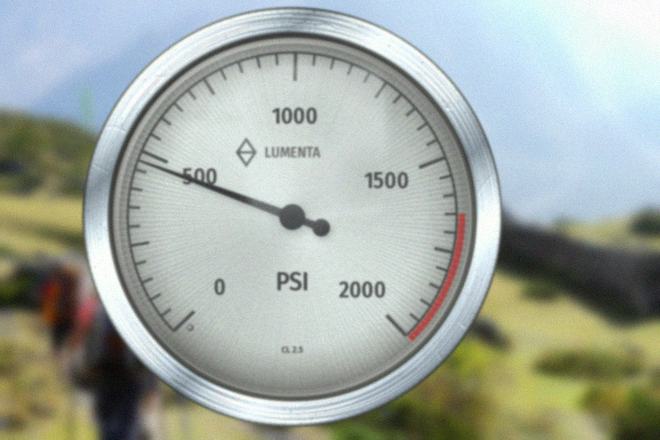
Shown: 475 psi
